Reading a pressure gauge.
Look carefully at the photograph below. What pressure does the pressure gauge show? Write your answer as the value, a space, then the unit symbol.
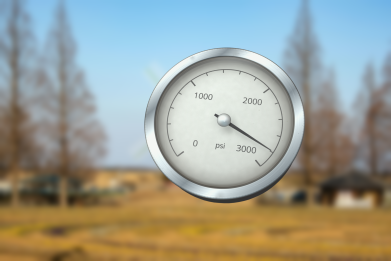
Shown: 2800 psi
